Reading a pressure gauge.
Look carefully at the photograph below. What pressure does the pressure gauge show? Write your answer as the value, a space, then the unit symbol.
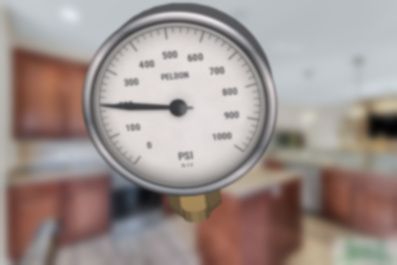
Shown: 200 psi
